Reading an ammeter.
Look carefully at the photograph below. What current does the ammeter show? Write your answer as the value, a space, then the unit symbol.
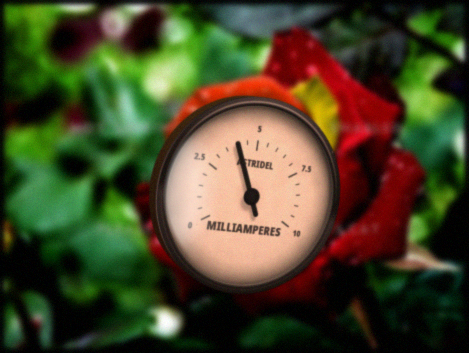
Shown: 4 mA
